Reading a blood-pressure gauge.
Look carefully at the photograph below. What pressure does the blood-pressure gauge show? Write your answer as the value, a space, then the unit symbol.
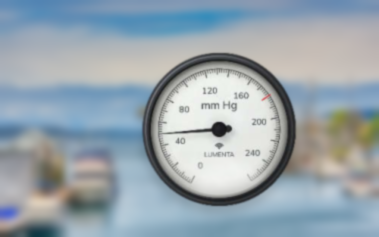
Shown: 50 mmHg
